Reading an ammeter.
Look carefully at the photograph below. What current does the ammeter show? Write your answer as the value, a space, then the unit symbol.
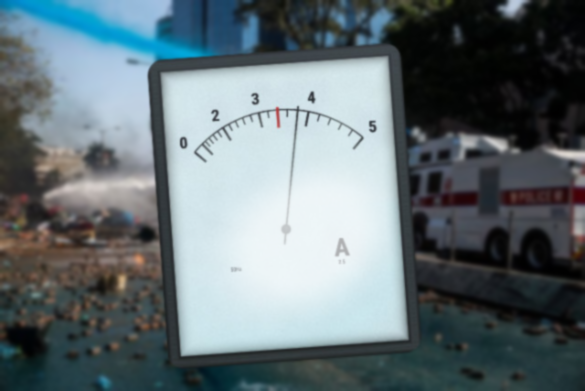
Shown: 3.8 A
